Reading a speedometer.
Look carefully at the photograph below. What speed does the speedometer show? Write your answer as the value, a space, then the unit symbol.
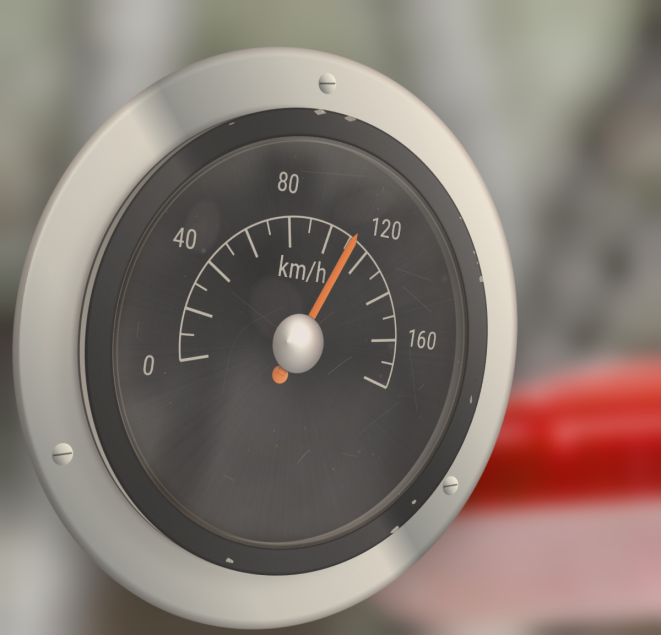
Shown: 110 km/h
